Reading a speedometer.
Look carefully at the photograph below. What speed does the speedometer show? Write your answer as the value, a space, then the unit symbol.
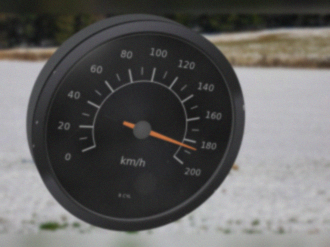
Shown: 185 km/h
